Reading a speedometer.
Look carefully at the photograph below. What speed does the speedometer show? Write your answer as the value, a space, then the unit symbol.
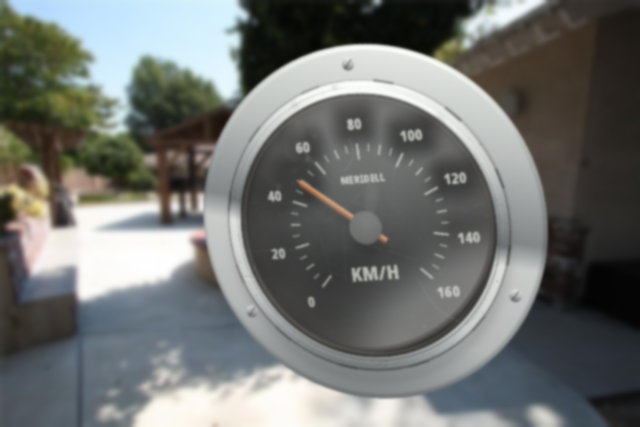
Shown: 50 km/h
